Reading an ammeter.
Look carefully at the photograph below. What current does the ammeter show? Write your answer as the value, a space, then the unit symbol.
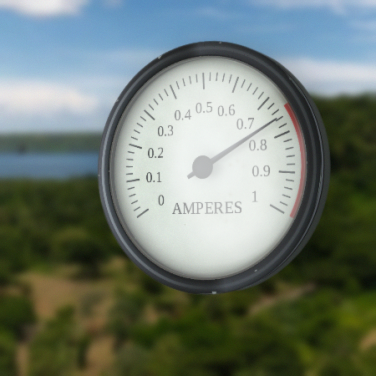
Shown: 0.76 A
